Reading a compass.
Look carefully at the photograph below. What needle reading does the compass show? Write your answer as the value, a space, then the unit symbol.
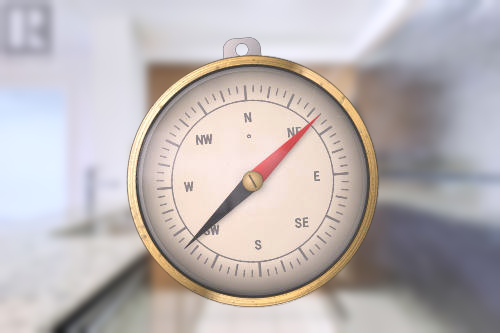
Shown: 50 °
